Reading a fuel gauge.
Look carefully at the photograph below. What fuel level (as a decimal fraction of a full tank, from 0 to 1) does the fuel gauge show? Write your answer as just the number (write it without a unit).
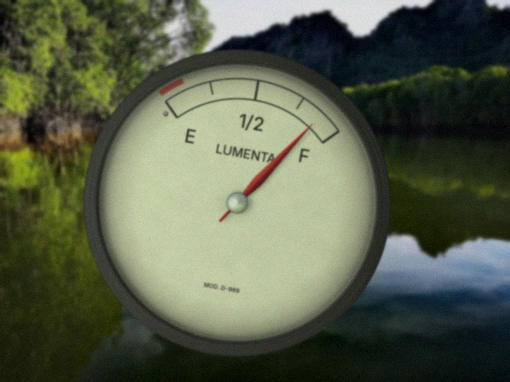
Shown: 0.875
